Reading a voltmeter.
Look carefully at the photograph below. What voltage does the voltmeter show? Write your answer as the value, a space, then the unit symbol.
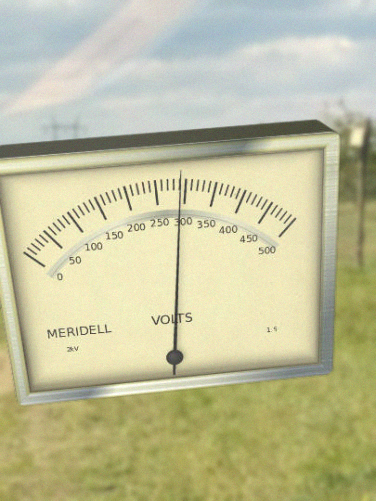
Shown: 290 V
